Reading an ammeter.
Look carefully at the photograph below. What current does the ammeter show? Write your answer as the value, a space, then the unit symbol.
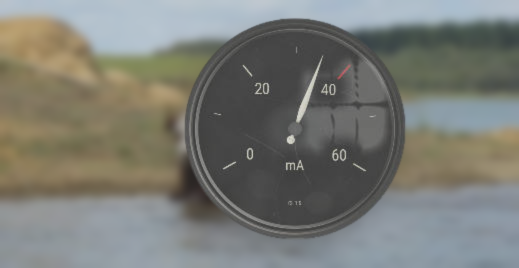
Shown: 35 mA
